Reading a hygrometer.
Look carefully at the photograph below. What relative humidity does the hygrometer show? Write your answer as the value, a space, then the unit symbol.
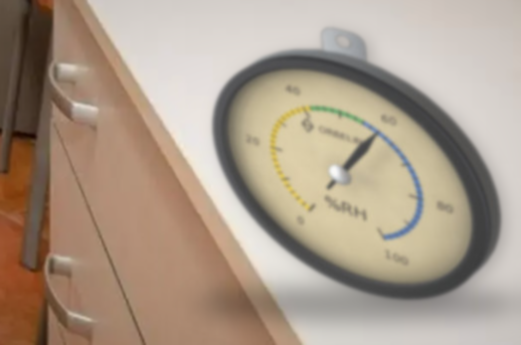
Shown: 60 %
